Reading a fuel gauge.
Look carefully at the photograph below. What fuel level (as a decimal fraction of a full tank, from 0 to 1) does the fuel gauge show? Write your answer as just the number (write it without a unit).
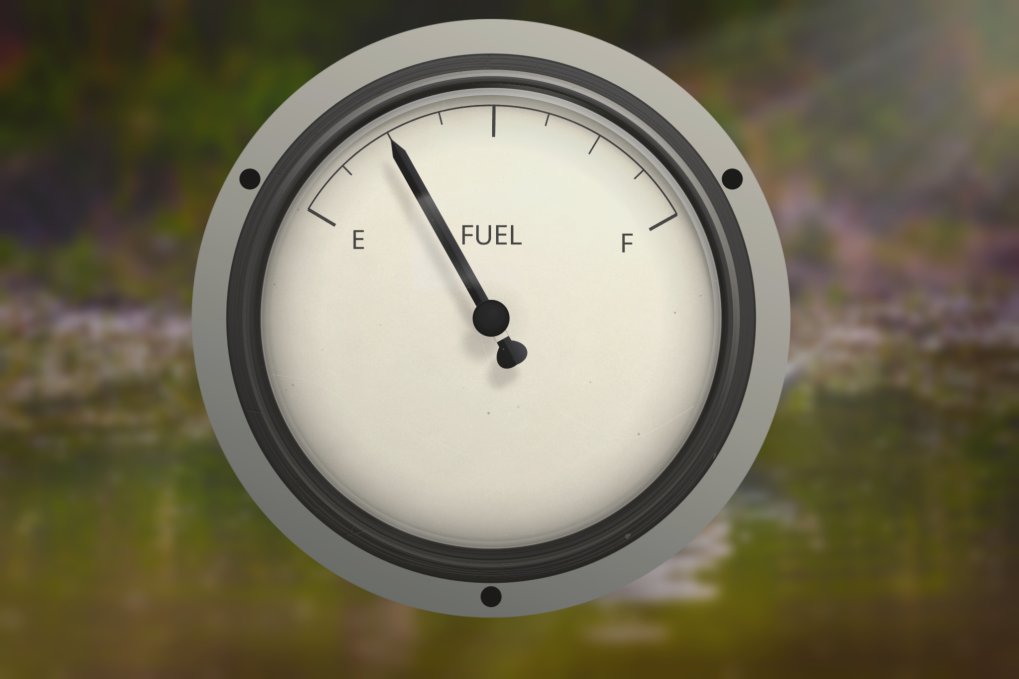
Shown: 0.25
